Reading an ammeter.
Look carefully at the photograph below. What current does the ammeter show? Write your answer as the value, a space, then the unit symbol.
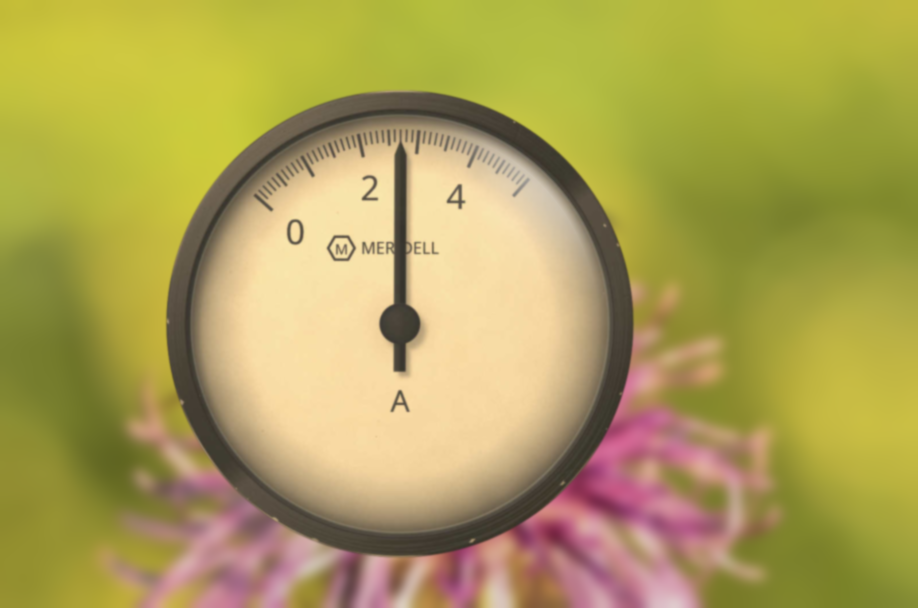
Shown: 2.7 A
